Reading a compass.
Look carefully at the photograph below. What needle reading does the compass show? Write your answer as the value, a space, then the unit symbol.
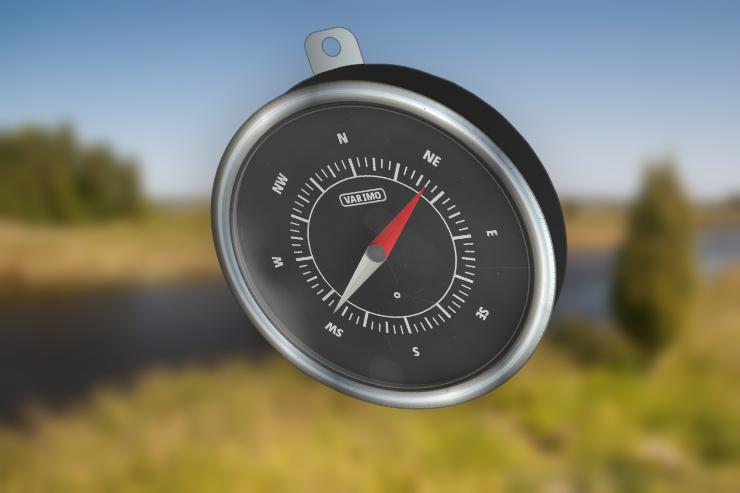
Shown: 50 °
